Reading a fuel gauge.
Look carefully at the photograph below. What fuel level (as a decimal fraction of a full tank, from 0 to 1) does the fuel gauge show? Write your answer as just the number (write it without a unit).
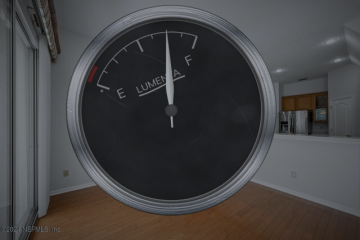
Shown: 0.75
